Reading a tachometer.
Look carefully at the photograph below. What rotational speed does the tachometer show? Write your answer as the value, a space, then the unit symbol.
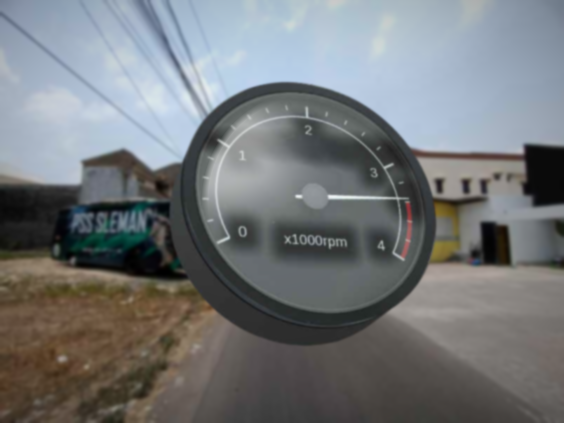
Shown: 3400 rpm
